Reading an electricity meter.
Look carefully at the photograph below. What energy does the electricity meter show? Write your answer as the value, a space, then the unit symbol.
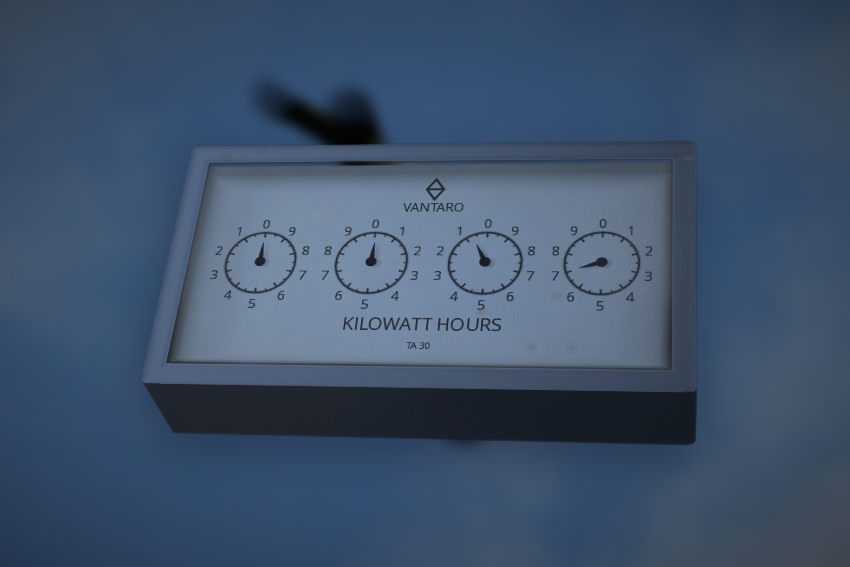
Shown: 7 kWh
